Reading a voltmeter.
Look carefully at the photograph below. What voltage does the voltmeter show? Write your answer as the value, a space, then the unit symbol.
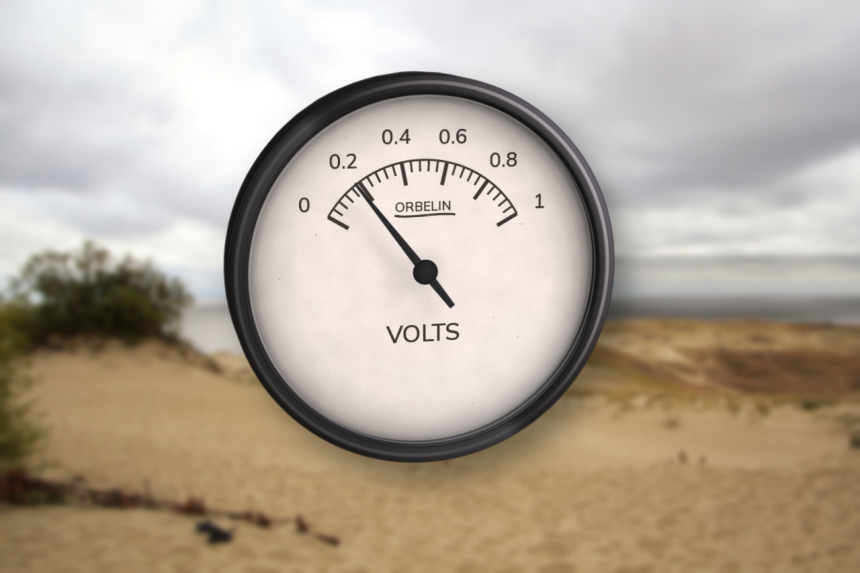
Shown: 0.18 V
